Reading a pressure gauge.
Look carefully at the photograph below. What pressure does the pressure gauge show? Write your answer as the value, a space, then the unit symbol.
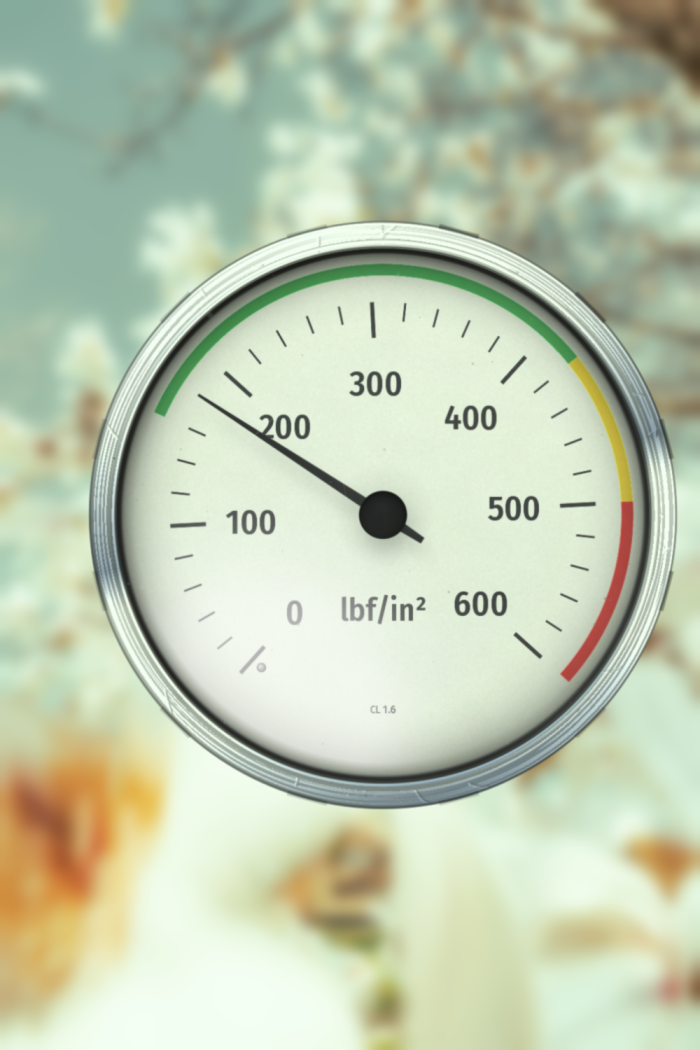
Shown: 180 psi
